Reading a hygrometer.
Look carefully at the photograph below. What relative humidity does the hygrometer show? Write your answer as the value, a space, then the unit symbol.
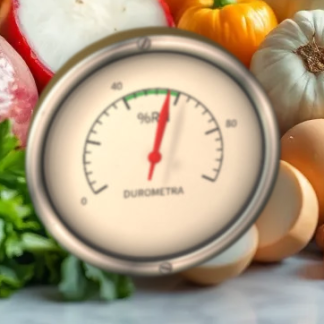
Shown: 56 %
